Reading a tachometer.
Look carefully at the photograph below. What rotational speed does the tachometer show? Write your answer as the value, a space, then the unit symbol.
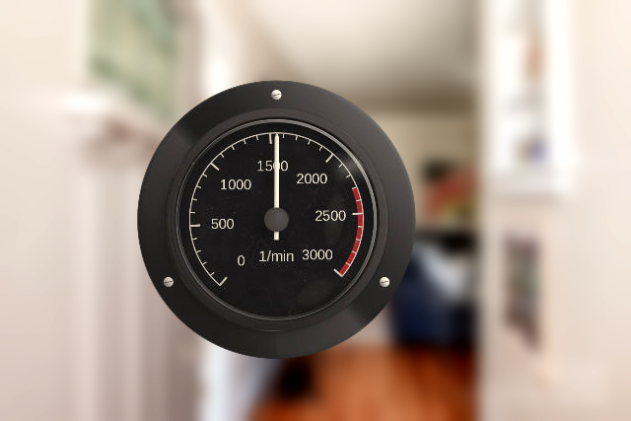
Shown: 1550 rpm
